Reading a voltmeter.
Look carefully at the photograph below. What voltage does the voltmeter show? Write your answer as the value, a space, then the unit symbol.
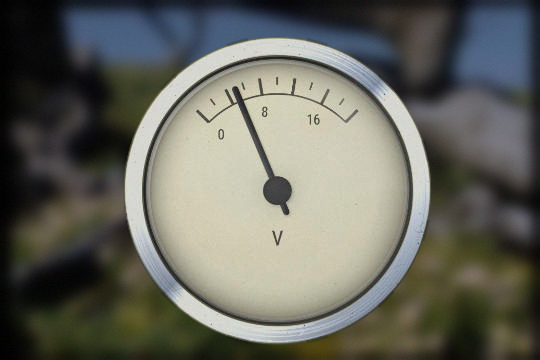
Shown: 5 V
